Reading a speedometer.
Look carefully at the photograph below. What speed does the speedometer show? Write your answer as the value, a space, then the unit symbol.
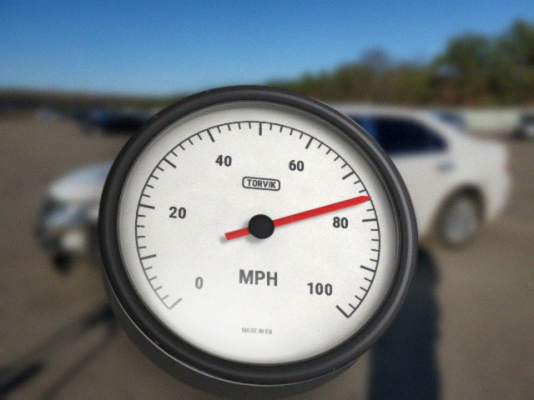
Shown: 76 mph
